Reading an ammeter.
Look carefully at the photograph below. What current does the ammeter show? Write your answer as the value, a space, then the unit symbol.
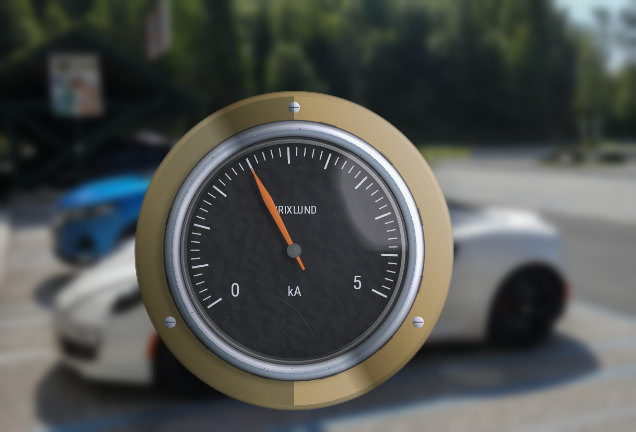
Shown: 2 kA
